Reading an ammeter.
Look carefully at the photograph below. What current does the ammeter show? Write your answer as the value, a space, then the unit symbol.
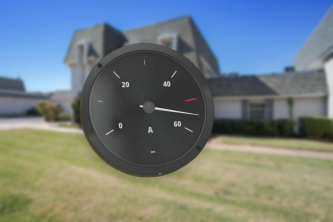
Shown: 55 A
